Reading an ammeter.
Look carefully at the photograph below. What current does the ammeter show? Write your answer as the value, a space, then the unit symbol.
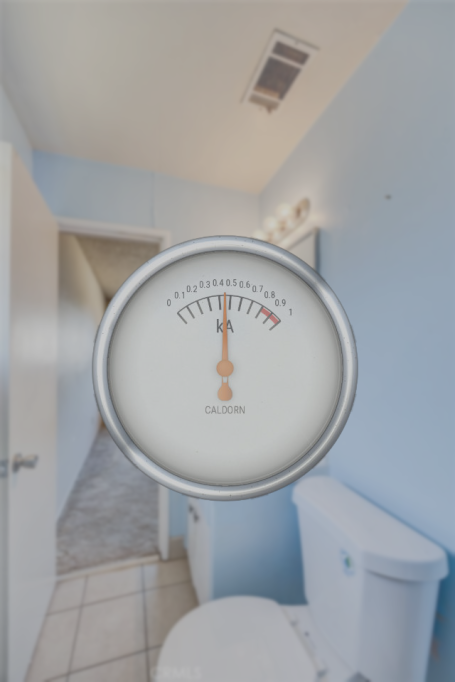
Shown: 0.45 kA
